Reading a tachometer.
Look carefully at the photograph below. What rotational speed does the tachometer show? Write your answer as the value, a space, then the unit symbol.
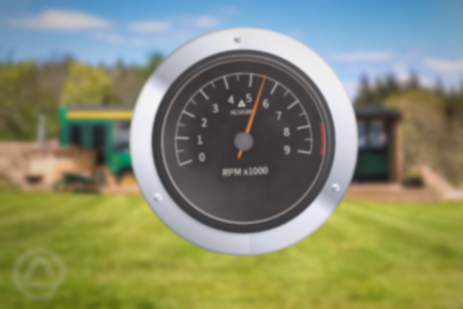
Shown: 5500 rpm
